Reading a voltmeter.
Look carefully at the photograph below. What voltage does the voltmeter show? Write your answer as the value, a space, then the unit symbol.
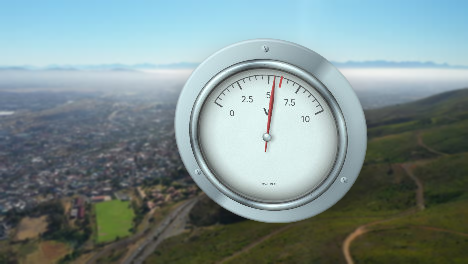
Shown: 5.5 V
